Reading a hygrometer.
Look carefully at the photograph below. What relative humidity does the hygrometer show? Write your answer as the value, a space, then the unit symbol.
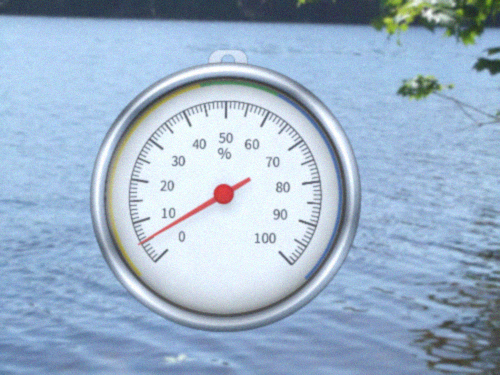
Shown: 5 %
